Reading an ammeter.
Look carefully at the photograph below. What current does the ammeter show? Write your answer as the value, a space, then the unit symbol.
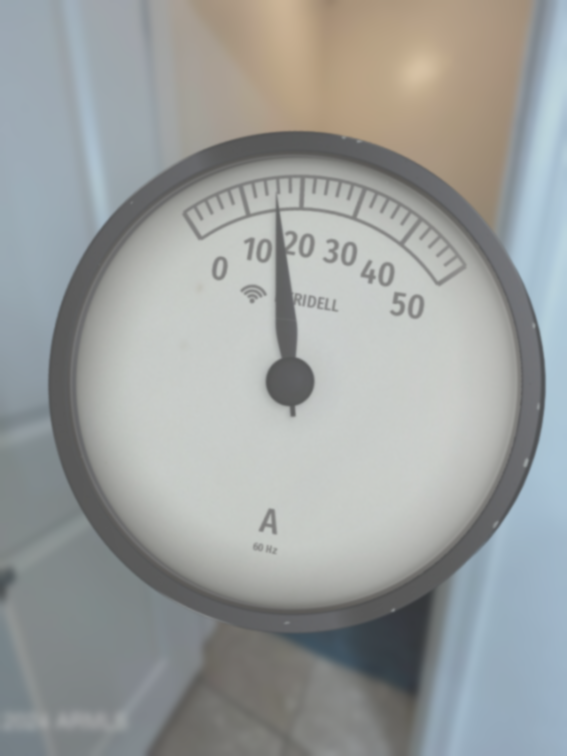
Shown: 16 A
